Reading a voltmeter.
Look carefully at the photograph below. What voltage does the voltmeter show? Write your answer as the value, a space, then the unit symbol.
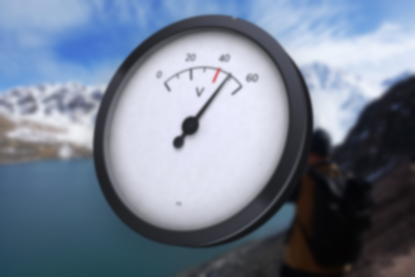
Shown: 50 V
